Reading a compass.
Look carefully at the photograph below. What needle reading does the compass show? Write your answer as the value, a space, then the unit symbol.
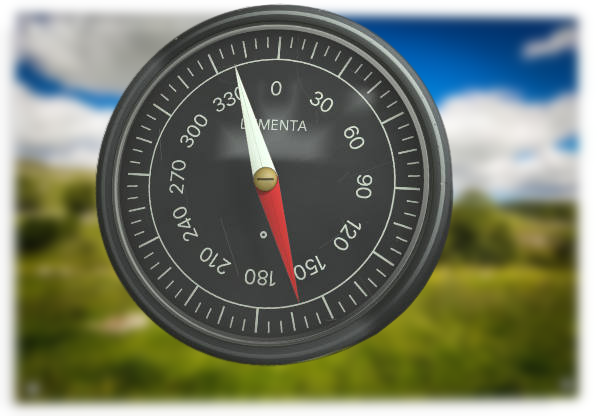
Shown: 160 °
